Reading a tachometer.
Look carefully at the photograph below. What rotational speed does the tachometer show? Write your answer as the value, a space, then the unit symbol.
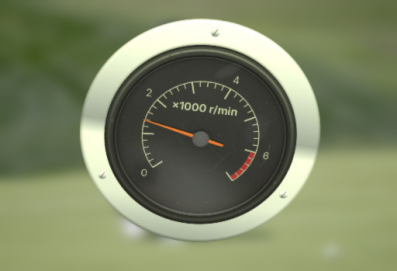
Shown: 1400 rpm
